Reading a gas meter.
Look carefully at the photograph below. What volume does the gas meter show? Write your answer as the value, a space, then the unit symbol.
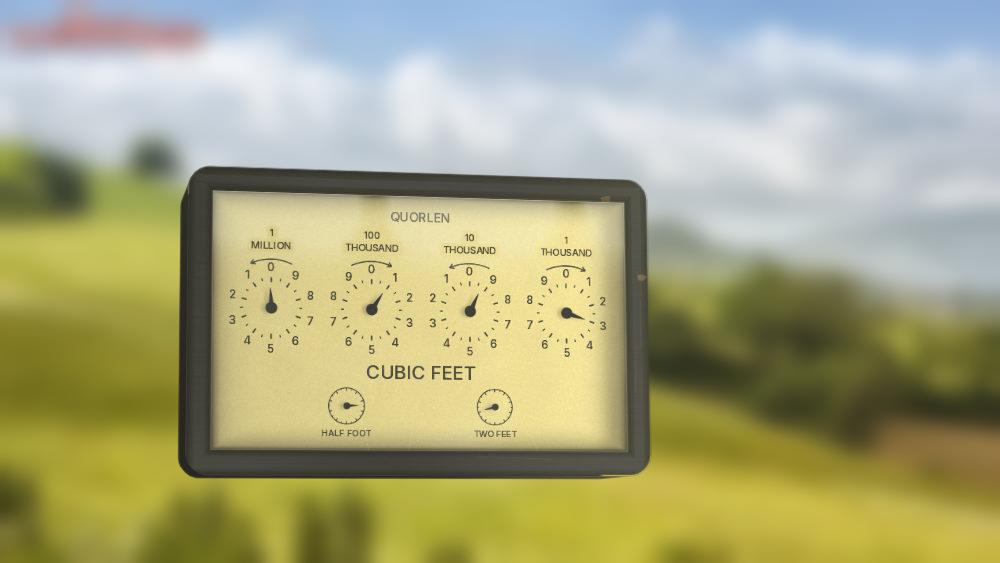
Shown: 9300 ft³
